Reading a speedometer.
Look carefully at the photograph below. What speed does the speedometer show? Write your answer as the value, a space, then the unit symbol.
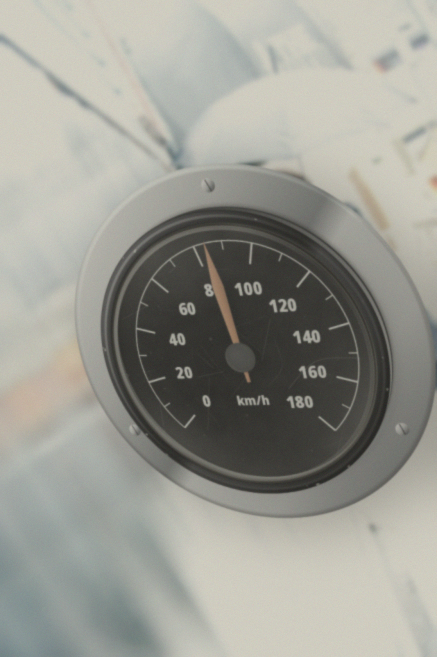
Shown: 85 km/h
